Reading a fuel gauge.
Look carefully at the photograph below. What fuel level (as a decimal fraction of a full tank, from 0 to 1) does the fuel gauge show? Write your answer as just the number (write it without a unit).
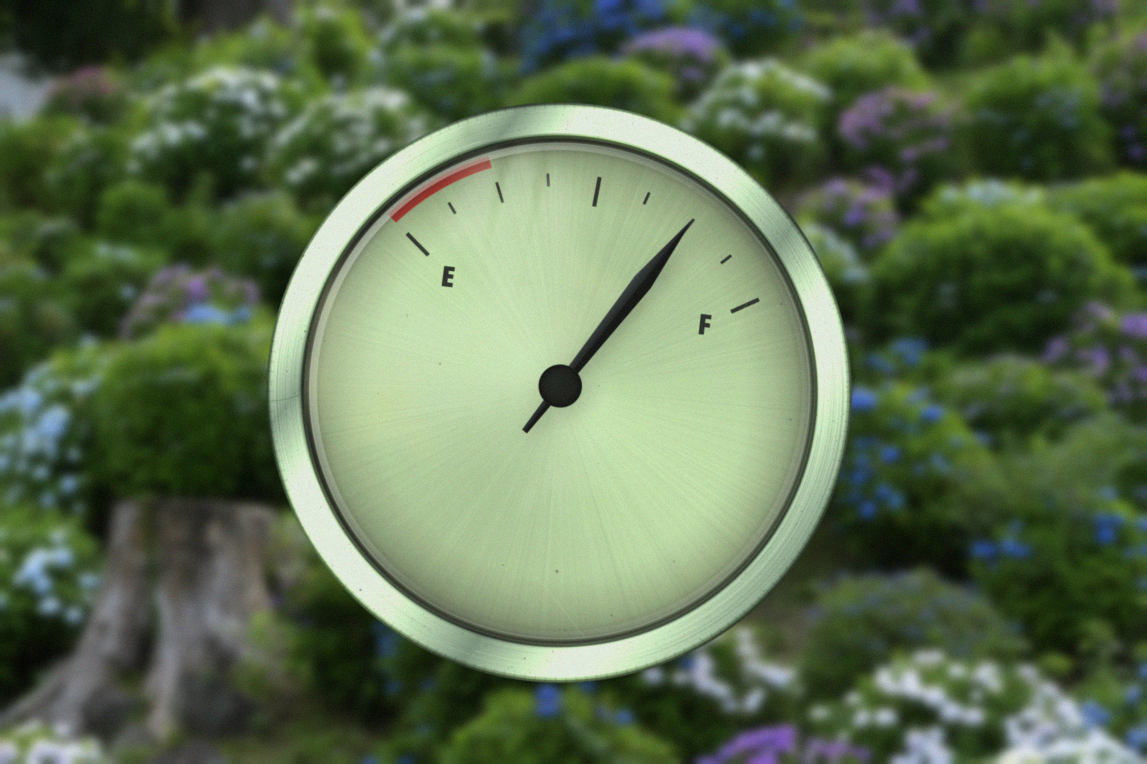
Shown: 0.75
